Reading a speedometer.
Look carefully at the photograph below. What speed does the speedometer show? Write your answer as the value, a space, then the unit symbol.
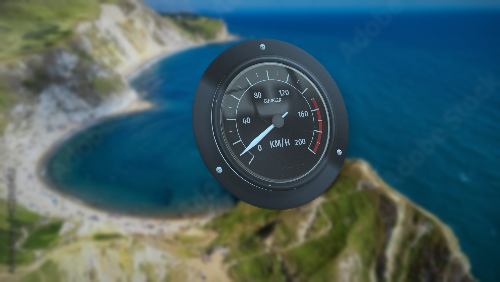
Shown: 10 km/h
